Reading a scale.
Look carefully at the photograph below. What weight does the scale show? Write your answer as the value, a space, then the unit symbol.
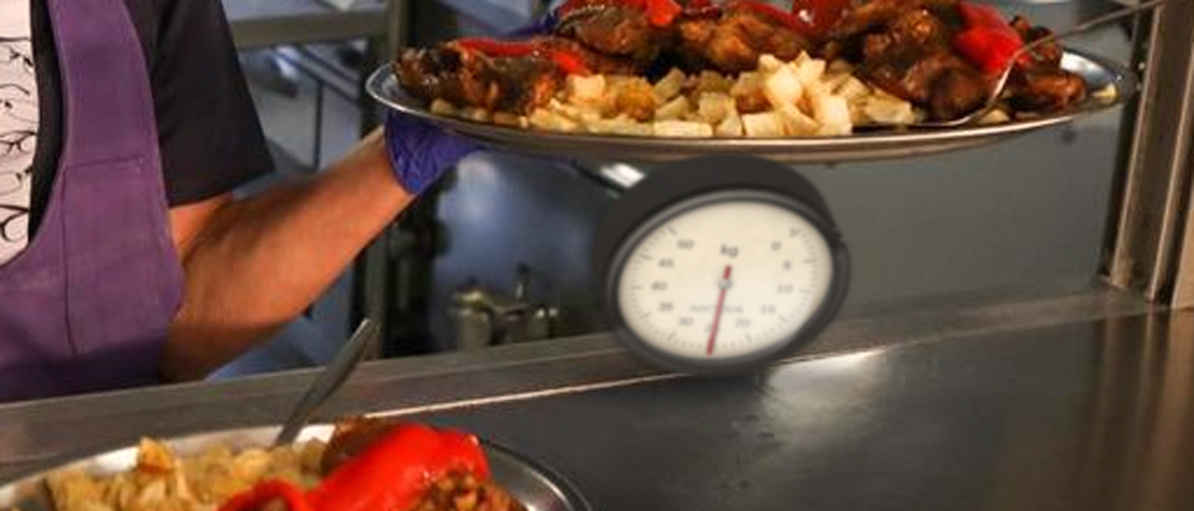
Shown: 25 kg
